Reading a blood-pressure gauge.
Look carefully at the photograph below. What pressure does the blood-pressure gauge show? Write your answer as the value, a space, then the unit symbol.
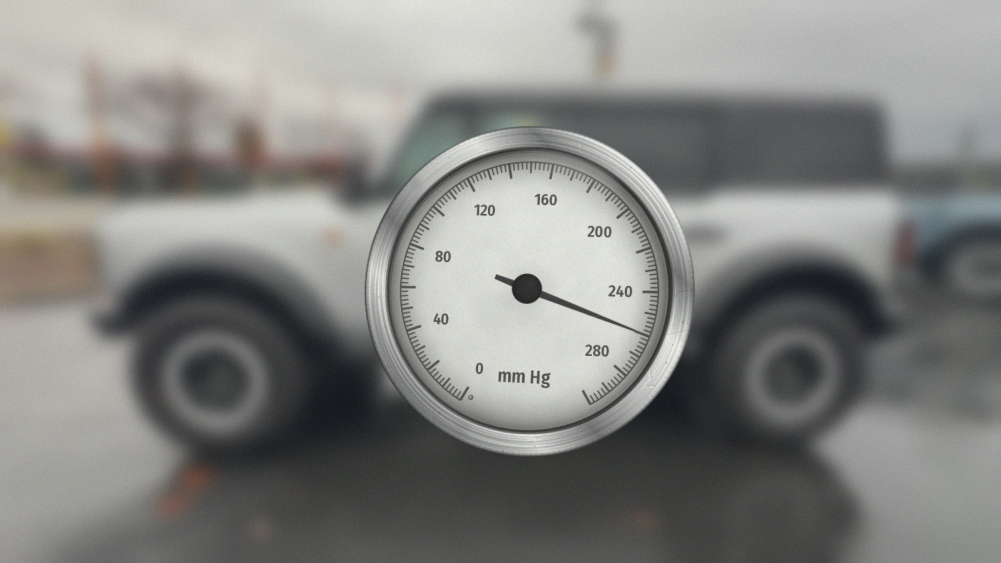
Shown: 260 mmHg
